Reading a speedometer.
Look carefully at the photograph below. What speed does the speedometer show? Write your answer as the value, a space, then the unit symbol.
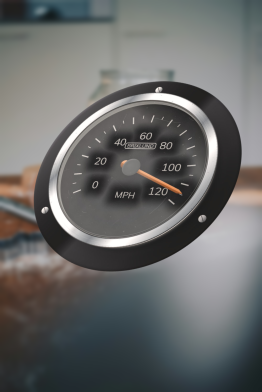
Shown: 115 mph
